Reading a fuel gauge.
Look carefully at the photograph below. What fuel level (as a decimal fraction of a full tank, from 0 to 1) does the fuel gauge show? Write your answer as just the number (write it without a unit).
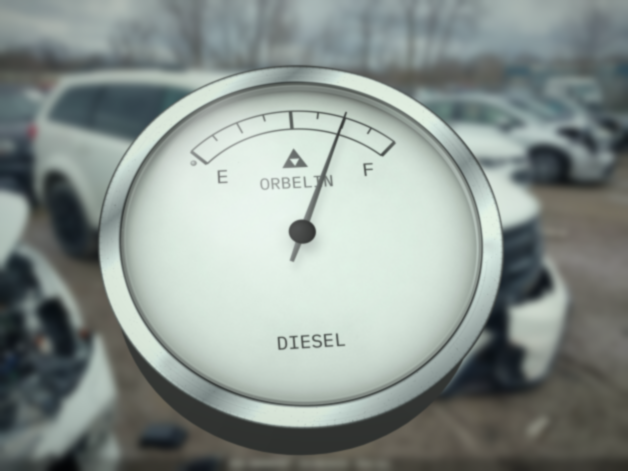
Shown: 0.75
